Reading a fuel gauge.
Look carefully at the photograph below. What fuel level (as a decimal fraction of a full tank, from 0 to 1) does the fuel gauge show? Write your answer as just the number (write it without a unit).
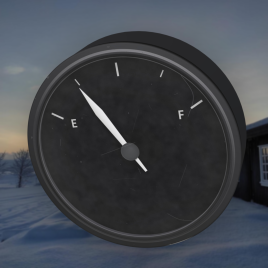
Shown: 0.25
